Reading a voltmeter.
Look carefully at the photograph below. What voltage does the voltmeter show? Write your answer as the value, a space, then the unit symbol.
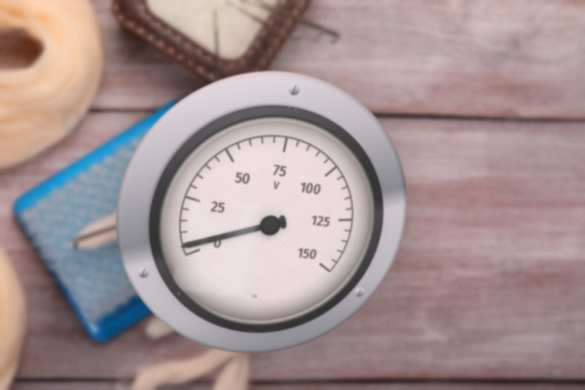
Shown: 5 V
